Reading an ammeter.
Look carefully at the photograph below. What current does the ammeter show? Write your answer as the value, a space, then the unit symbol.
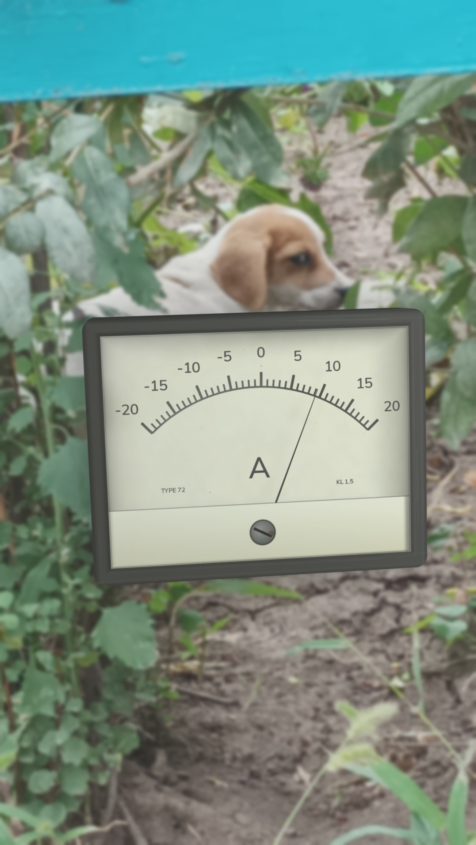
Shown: 9 A
